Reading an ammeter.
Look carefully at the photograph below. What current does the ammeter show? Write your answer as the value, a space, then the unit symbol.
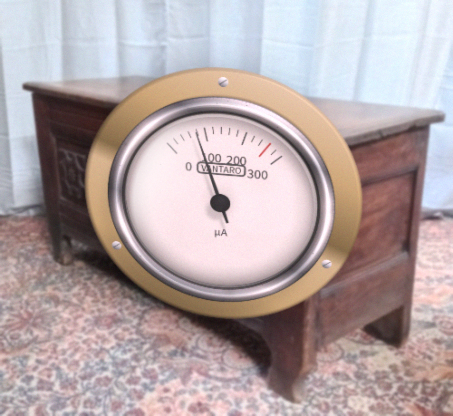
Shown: 80 µA
